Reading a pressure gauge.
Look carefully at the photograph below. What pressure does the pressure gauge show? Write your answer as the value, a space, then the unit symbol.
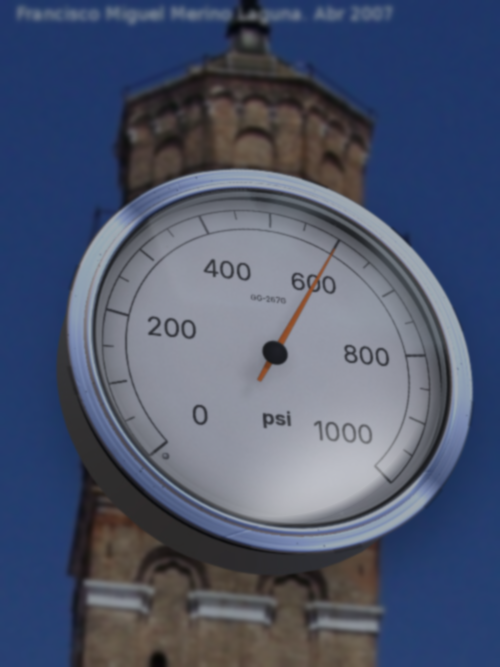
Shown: 600 psi
